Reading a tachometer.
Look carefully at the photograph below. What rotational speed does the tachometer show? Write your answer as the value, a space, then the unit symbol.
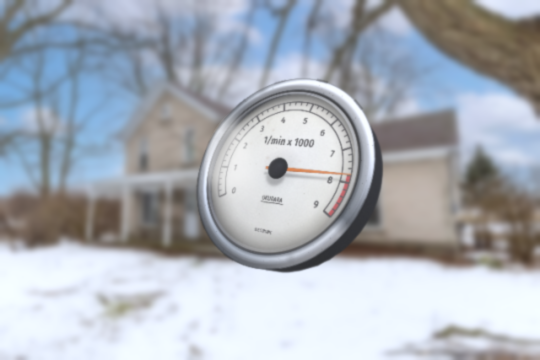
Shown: 7800 rpm
